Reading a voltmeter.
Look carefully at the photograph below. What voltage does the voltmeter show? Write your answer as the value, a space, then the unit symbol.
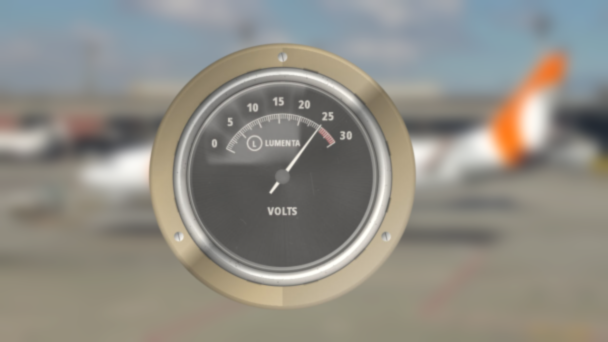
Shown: 25 V
